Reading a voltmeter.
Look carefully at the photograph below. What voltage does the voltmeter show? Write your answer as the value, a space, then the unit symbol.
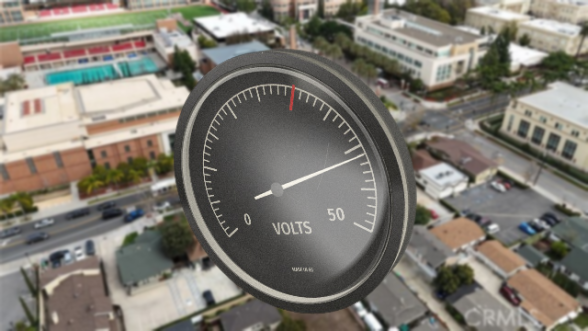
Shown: 41 V
